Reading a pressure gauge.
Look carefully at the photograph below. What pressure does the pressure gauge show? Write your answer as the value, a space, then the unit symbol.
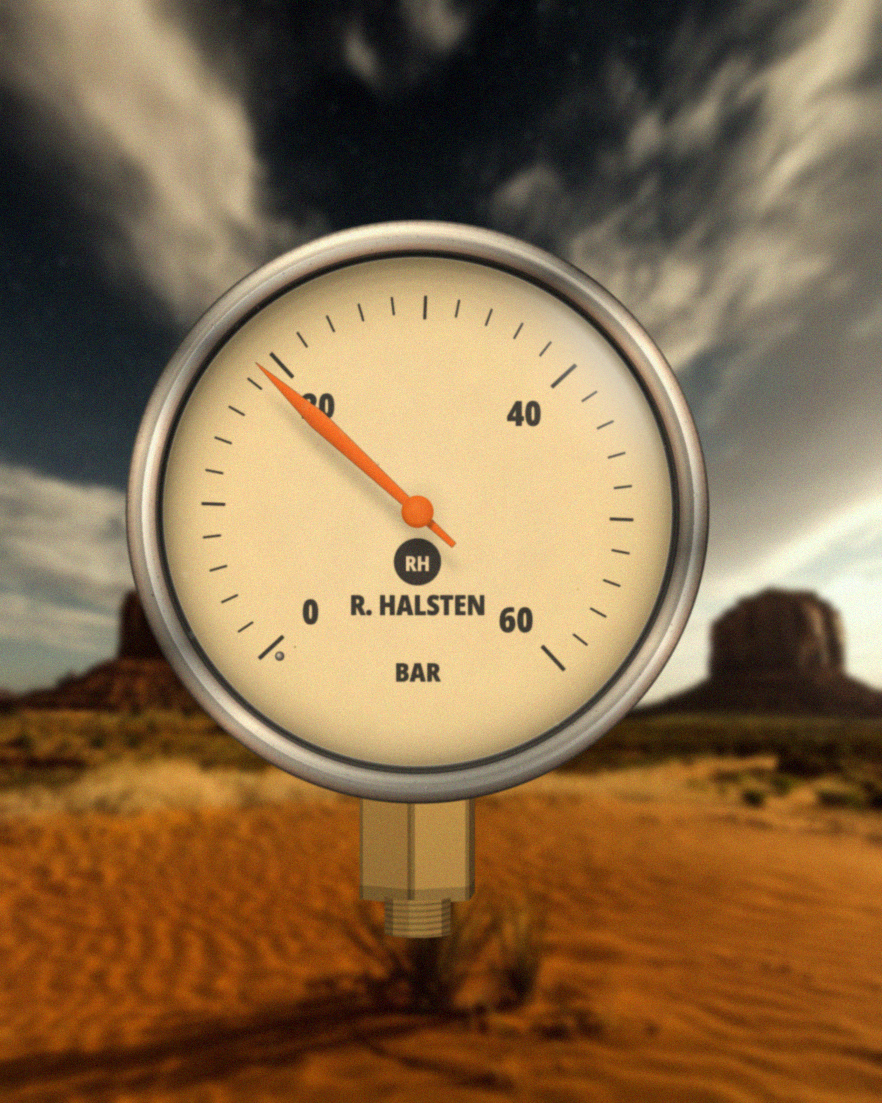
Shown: 19 bar
